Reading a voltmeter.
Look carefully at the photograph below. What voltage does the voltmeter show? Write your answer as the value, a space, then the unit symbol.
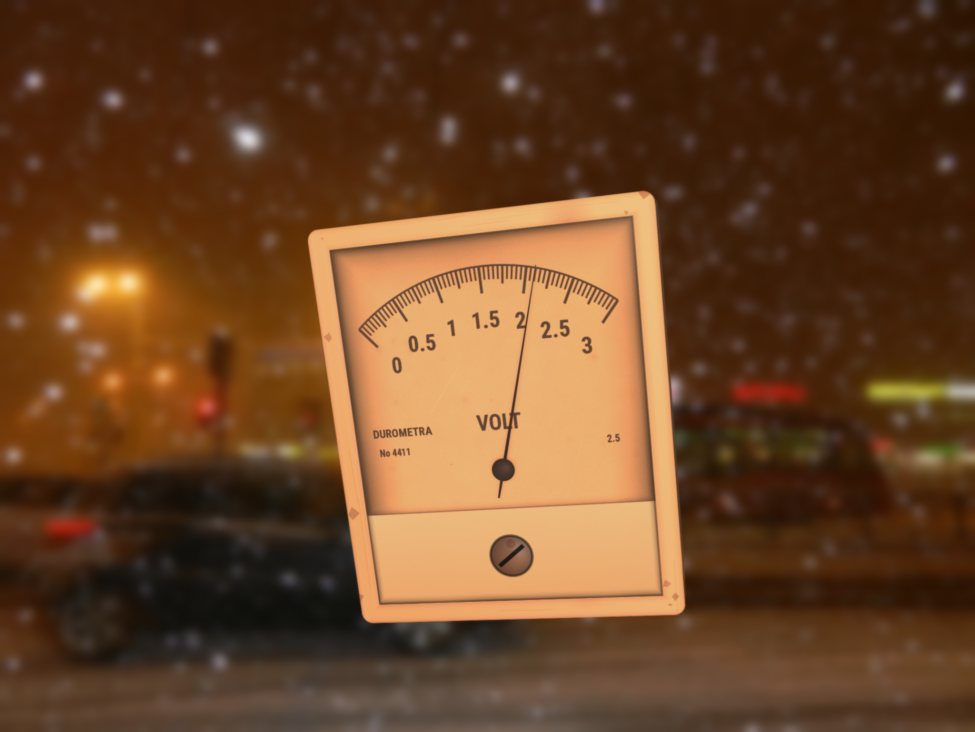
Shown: 2.1 V
